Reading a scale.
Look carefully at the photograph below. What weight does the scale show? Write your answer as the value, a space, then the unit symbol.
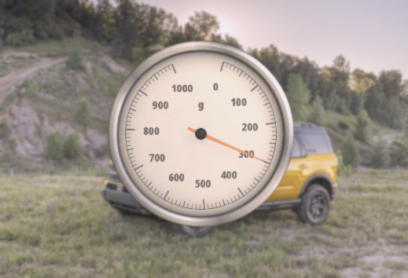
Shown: 300 g
